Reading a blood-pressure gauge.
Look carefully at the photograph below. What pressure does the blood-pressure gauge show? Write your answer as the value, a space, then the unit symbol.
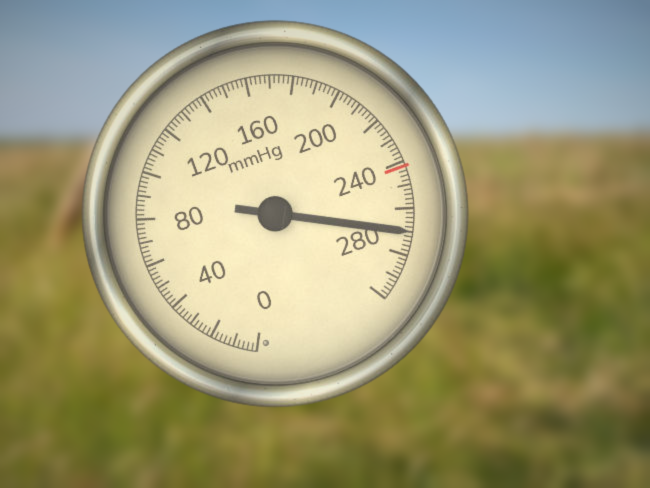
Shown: 270 mmHg
